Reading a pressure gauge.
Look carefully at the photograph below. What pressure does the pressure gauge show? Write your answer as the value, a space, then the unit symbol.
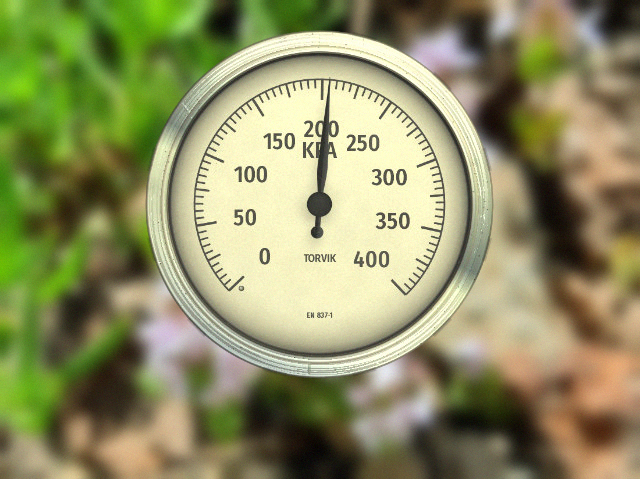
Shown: 205 kPa
